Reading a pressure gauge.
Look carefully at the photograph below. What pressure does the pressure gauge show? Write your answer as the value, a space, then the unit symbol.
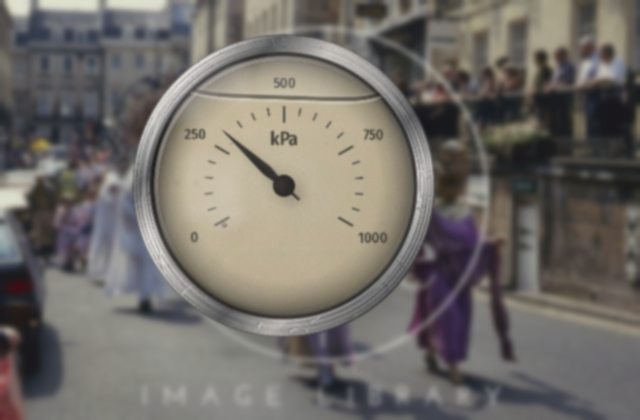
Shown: 300 kPa
